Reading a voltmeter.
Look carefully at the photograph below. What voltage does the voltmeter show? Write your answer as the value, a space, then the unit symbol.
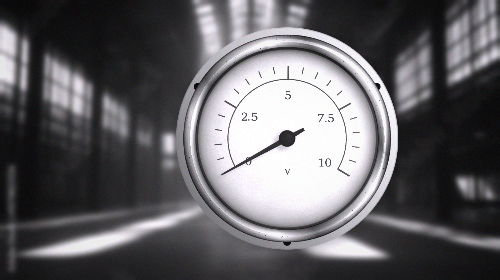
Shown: 0 V
